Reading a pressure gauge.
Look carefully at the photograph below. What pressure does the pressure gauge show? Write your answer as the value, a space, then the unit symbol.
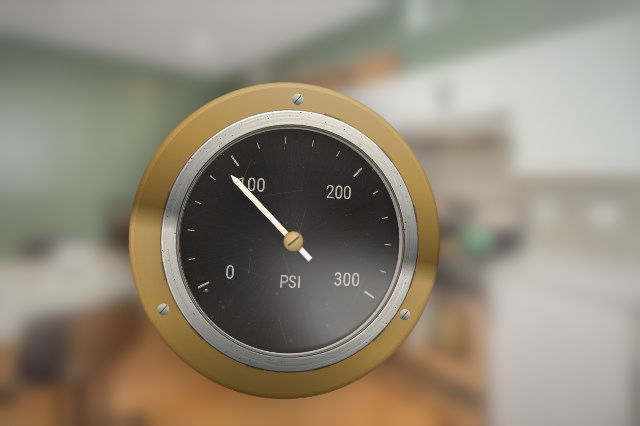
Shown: 90 psi
